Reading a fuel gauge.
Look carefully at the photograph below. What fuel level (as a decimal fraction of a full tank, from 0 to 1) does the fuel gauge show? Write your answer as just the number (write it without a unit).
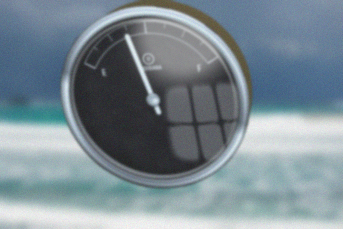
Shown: 0.375
